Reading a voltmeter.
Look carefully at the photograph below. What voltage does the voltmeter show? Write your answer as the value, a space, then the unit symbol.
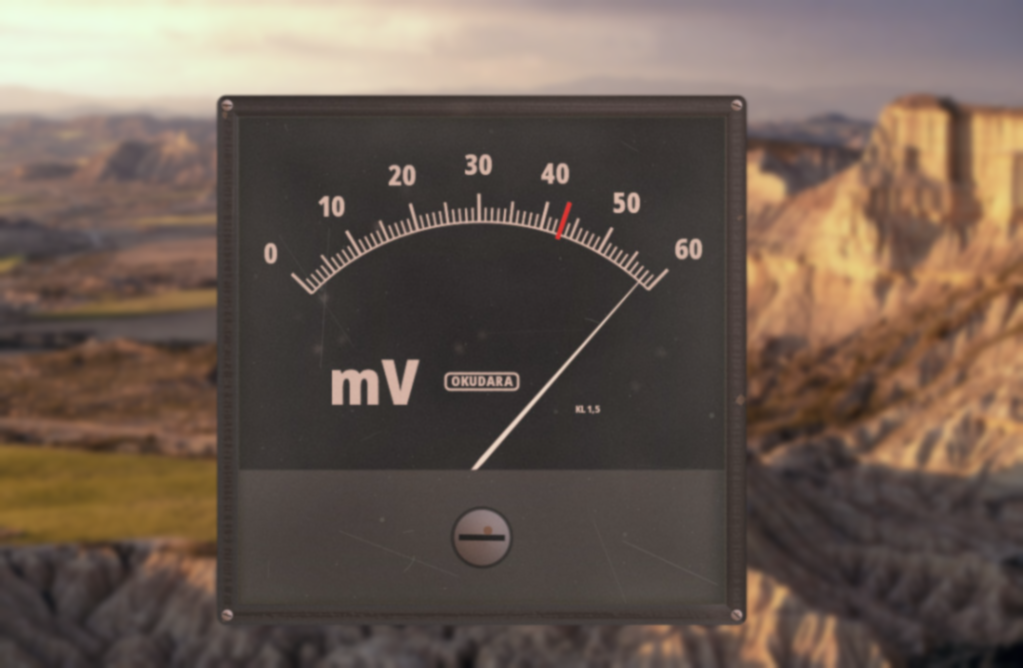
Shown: 58 mV
